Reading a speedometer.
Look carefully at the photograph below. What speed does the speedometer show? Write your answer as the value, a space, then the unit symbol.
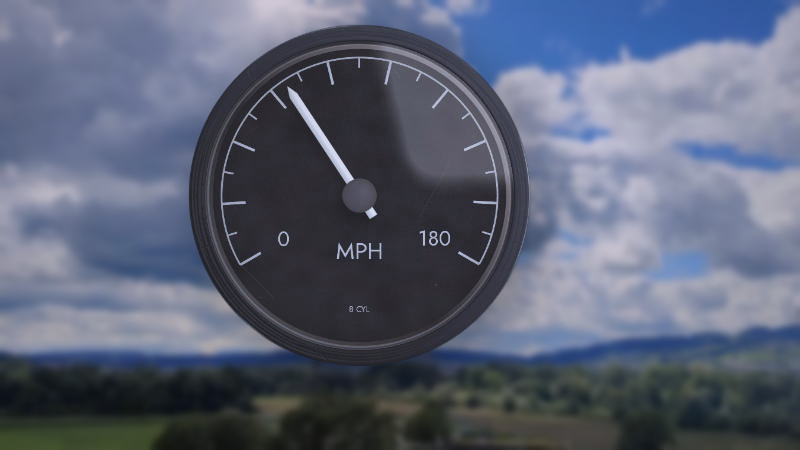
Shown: 65 mph
